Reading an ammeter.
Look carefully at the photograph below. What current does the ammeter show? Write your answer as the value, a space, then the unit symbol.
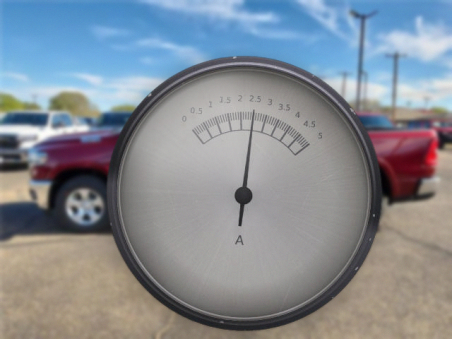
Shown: 2.5 A
